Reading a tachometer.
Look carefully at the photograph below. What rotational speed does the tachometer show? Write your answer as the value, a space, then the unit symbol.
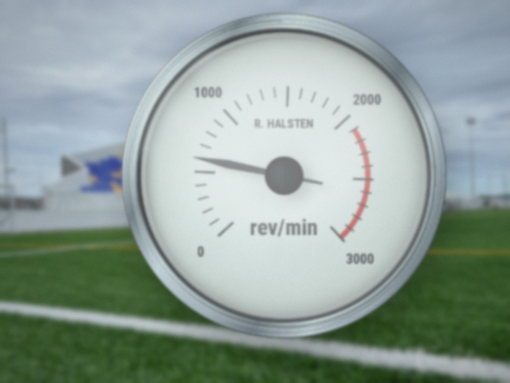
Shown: 600 rpm
